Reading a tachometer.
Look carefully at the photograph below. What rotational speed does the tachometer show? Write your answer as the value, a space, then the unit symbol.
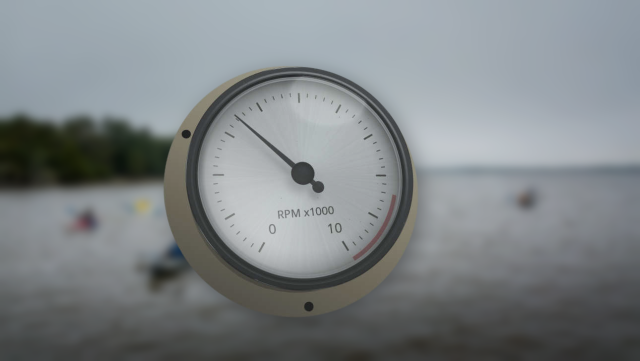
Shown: 3400 rpm
